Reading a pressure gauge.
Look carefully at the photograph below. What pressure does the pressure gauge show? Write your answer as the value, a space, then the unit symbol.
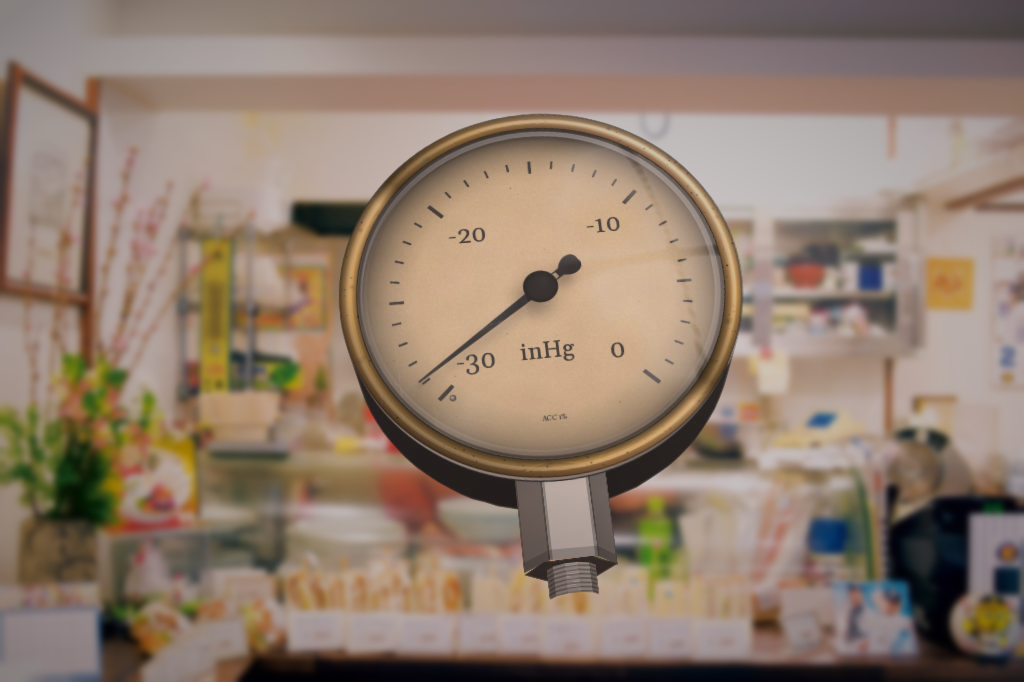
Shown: -29 inHg
